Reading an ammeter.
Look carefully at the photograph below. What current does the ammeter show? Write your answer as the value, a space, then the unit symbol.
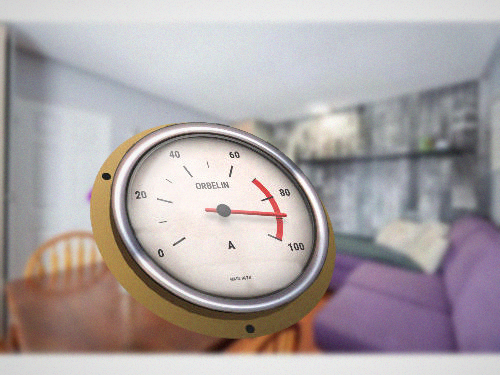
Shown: 90 A
